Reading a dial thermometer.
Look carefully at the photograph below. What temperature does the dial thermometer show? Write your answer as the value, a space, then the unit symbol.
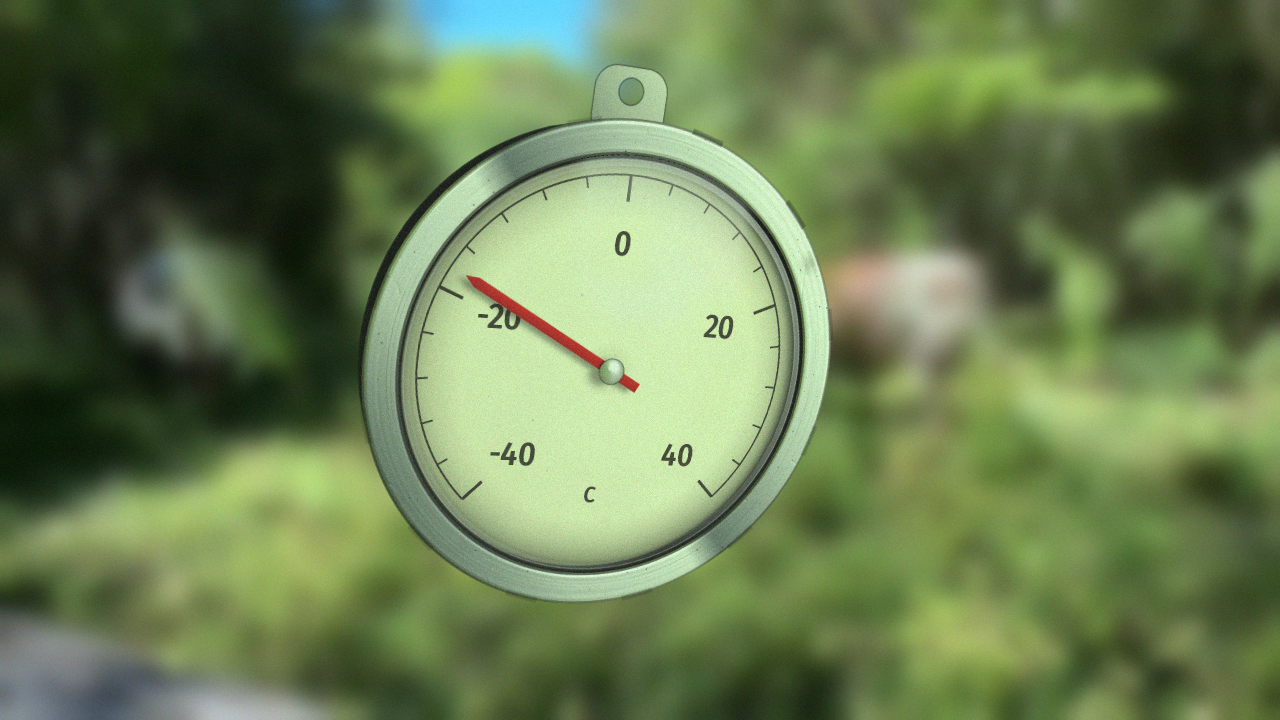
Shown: -18 °C
